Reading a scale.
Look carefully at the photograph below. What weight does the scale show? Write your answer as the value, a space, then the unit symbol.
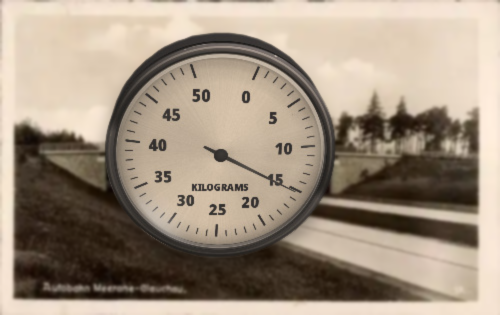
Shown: 15 kg
